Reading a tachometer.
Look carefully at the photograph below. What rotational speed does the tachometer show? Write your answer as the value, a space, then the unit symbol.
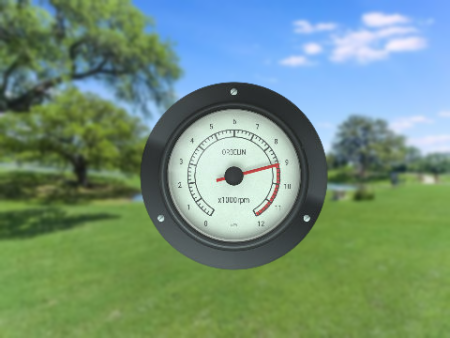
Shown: 9000 rpm
